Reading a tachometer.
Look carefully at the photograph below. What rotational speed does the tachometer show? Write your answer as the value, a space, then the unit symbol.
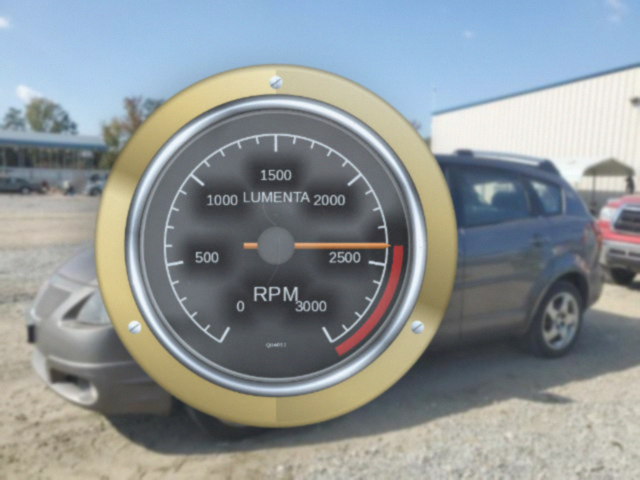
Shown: 2400 rpm
